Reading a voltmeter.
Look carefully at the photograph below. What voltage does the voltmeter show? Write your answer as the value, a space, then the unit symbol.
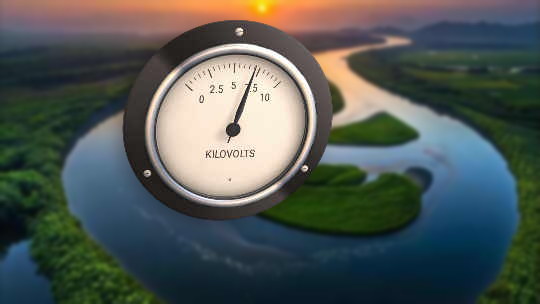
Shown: 7 kV
